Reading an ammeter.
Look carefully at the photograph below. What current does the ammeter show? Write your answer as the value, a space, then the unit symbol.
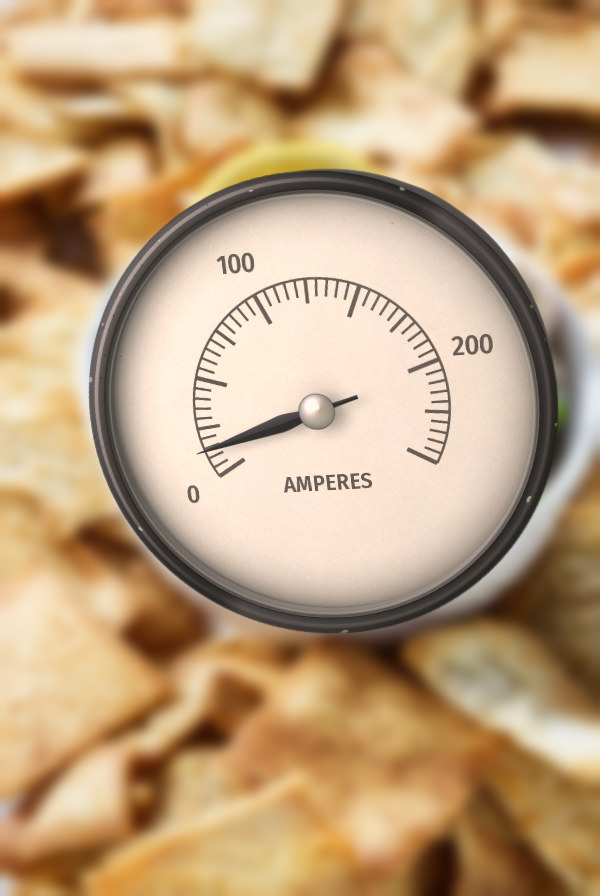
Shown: 15 A
